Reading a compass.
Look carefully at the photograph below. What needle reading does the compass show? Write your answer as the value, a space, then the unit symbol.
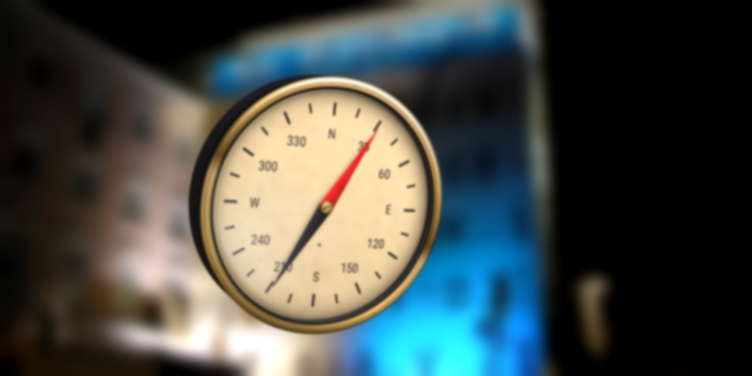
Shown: 30 °
